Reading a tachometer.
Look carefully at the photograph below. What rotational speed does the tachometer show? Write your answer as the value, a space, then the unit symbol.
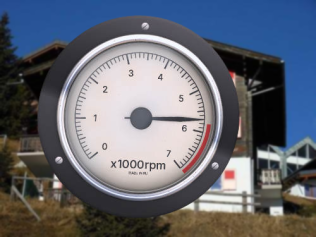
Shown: 5700 rpm
